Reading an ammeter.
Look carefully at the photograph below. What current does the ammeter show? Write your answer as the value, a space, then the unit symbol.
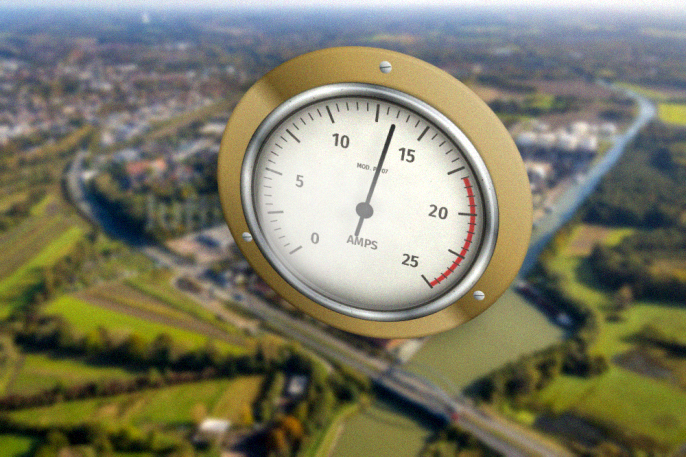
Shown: 13.5 A
